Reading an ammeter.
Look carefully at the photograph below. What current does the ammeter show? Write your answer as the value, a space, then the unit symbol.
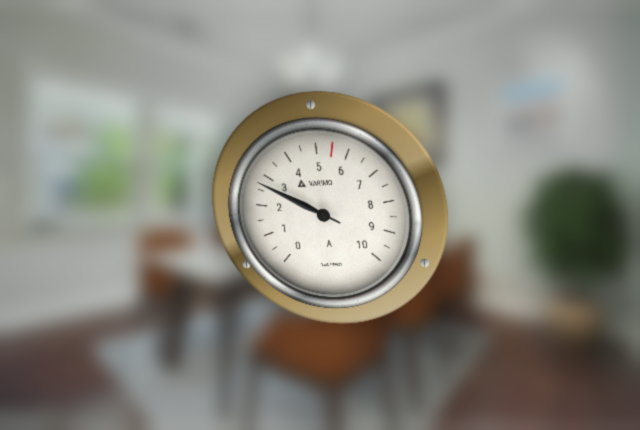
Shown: 2.75 A
